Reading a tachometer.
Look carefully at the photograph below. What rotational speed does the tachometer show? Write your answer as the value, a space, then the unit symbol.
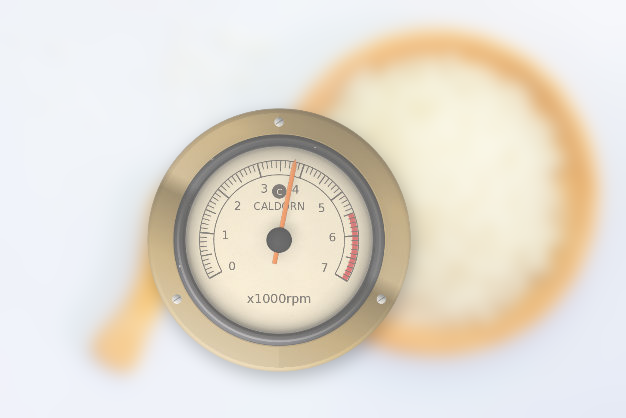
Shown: 3800 rpm
